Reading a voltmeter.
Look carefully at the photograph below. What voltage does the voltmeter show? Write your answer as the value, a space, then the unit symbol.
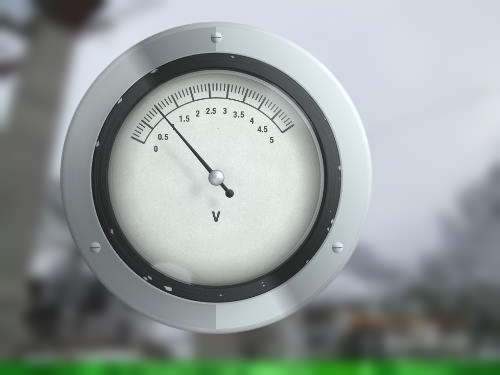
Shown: 1 V
